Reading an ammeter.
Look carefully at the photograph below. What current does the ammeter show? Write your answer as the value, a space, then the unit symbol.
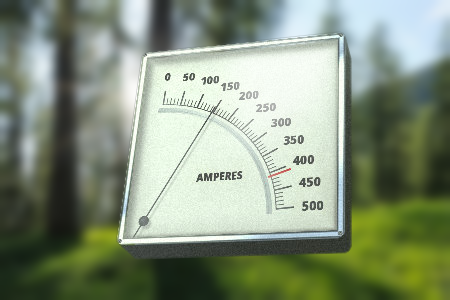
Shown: 150 A
